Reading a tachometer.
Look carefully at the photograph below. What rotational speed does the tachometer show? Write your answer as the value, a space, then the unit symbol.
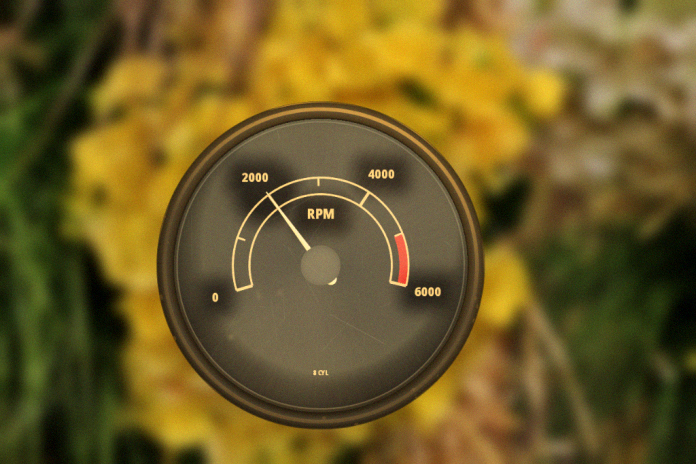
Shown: 2000 rpm
